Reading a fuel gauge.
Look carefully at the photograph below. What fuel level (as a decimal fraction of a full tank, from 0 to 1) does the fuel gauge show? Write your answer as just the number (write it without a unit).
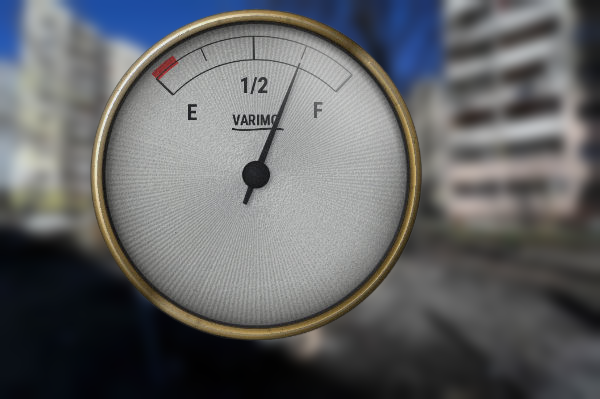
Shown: 0.75
